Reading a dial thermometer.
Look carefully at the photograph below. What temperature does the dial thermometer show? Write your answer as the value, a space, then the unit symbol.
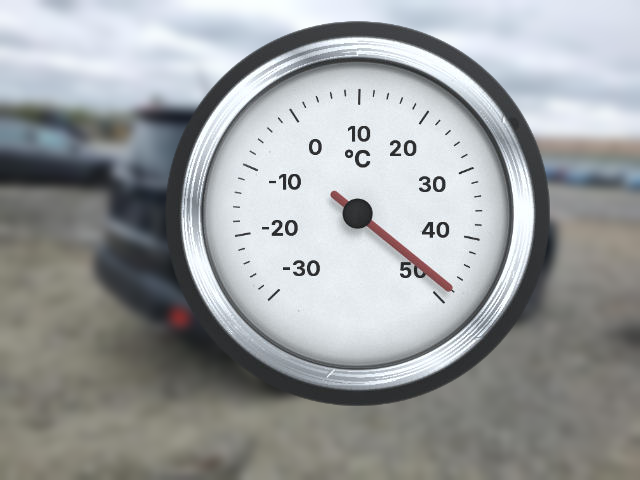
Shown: 48 °C
